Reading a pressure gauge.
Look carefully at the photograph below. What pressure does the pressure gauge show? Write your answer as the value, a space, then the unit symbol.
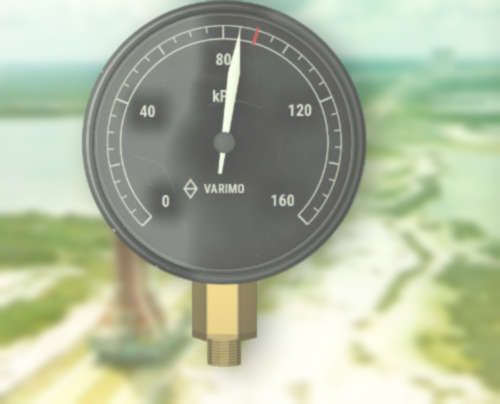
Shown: 85 kPa
